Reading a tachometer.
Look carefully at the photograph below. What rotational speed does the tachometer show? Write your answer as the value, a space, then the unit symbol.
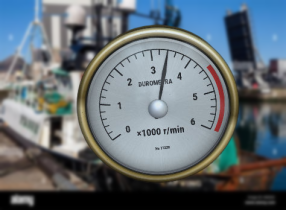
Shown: 3400 rpm
